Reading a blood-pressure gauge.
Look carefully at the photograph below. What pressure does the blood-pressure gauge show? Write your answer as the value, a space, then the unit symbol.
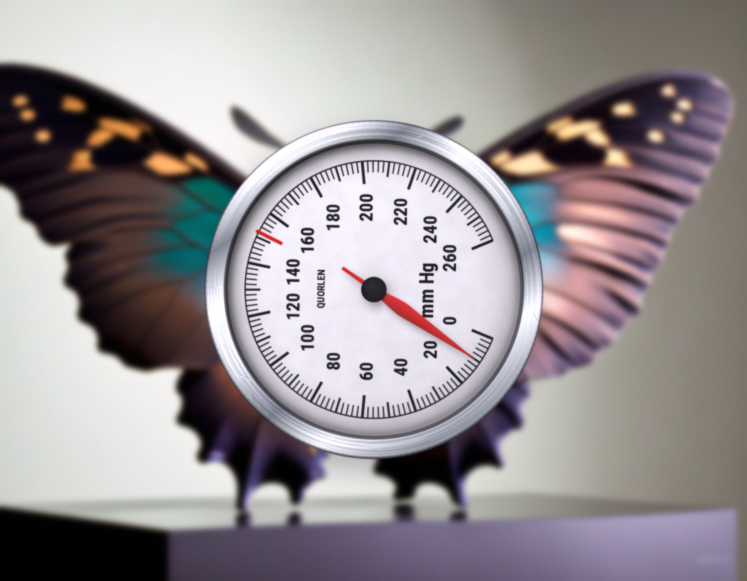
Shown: 10 mmHg
